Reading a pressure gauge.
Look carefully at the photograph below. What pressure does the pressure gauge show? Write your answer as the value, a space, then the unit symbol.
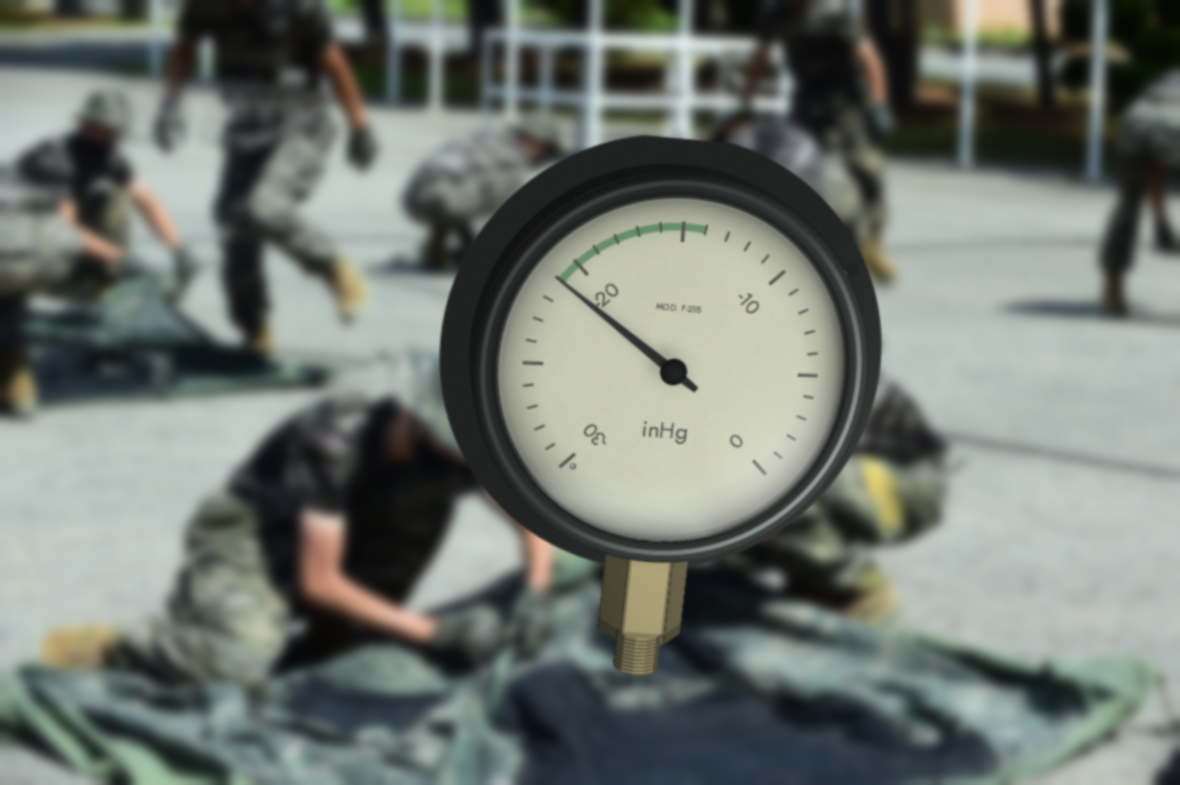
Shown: -21 inHg
